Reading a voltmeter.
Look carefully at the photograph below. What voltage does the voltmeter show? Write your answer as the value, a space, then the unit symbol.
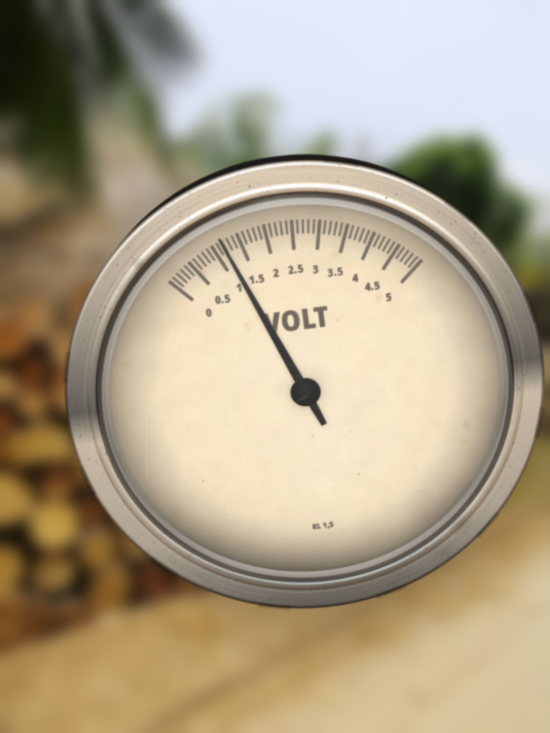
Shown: 1.2 V
